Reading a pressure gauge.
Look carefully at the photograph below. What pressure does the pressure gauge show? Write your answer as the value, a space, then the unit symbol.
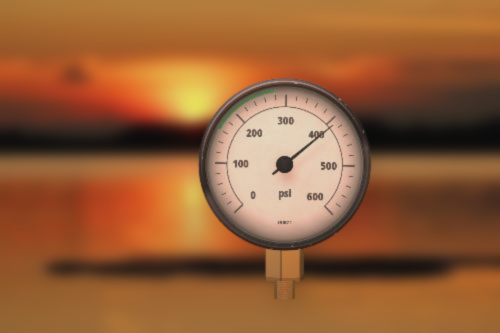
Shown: 410 psi
